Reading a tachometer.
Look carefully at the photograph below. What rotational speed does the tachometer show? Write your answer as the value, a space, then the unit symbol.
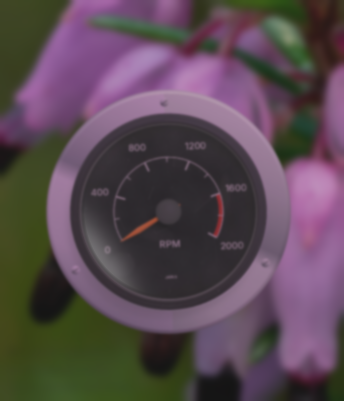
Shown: 0 rpm
